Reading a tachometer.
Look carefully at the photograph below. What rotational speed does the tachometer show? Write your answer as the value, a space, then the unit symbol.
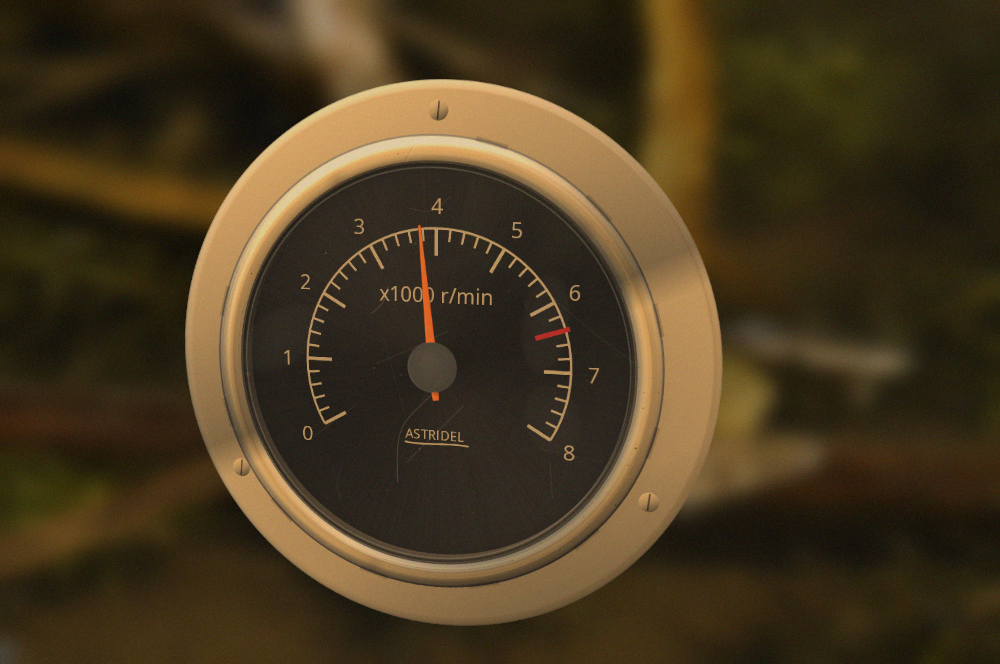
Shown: 3800 rpm
